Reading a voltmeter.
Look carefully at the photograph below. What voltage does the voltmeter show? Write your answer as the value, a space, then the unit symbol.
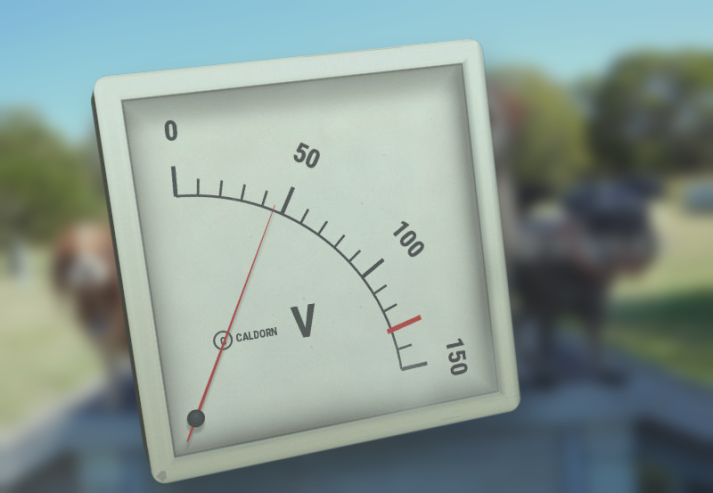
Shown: 45 V
